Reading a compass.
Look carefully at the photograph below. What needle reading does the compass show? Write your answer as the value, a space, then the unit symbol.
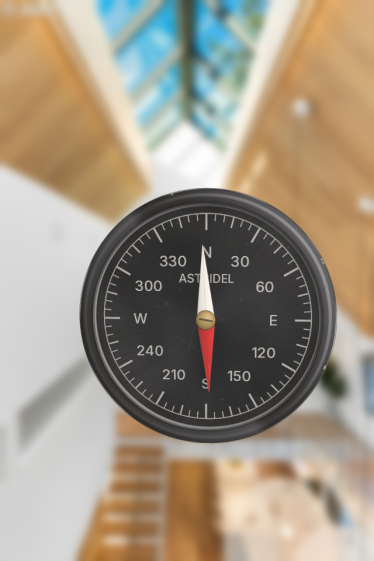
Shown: 177.5 °
